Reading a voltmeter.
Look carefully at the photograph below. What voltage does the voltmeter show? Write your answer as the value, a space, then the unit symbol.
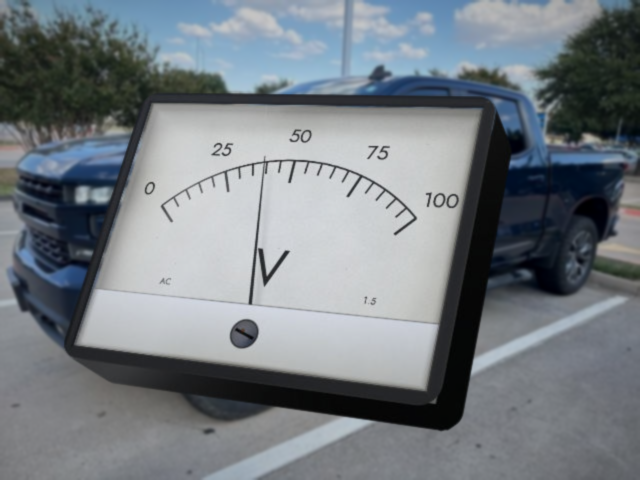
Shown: 40 V
